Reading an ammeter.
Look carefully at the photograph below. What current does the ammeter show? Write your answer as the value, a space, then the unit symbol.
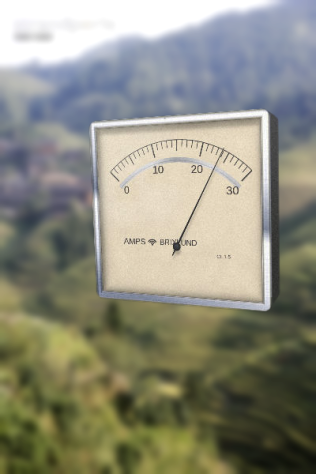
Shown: 24 A
